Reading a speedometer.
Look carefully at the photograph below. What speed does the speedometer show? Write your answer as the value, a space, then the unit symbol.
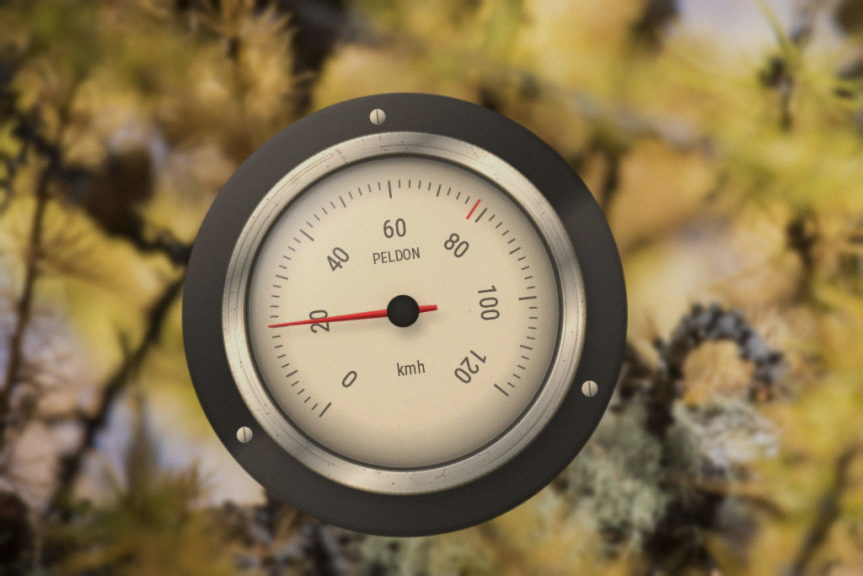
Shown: 20 km/h
